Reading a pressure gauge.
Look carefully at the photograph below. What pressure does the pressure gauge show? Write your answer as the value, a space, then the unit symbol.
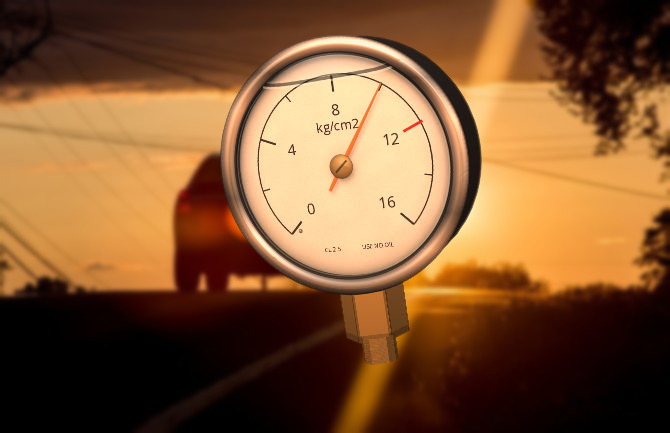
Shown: 10 kg/cm²
